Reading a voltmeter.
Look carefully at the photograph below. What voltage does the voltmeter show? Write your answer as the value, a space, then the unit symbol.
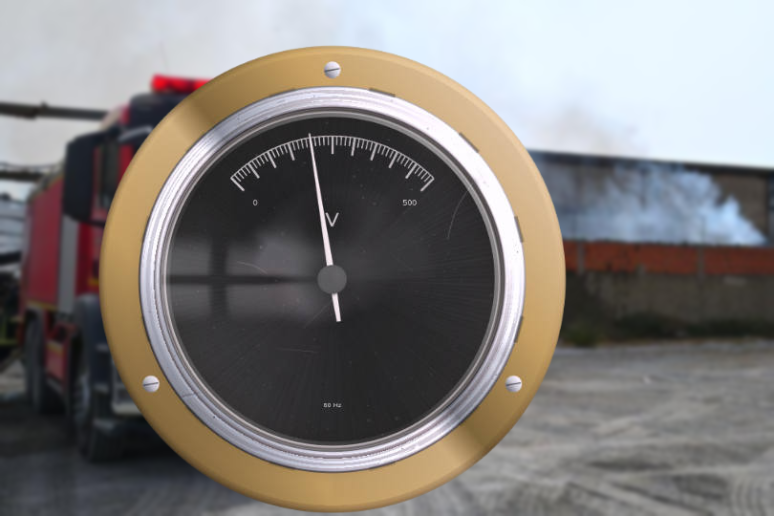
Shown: 200 V
